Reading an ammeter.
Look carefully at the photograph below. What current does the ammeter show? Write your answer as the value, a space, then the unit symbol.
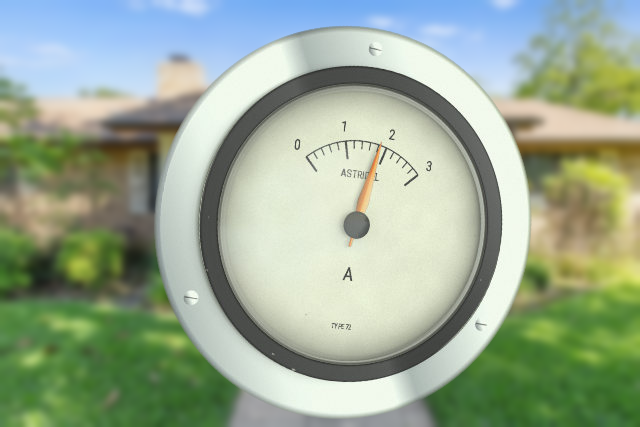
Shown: 1.8 A
